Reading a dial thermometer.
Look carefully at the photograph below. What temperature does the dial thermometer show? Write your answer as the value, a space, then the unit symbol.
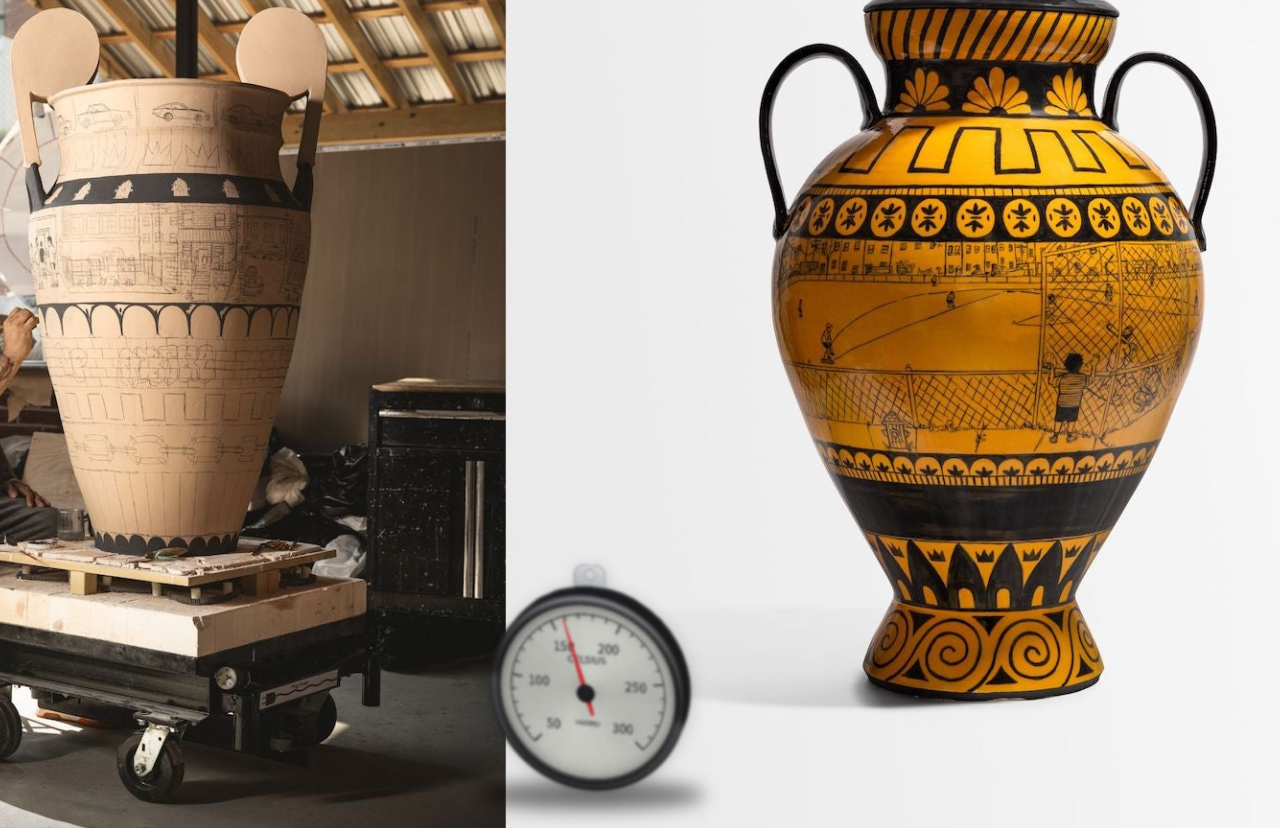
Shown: 160 °C
